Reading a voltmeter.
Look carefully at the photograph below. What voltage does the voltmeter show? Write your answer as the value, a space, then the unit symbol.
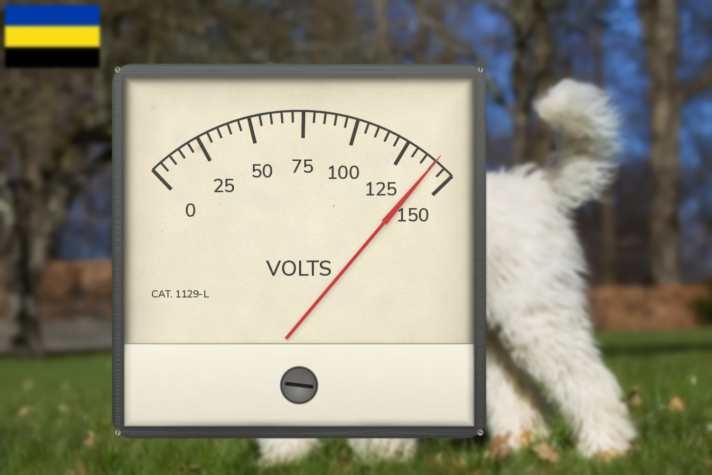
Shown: 140 V
